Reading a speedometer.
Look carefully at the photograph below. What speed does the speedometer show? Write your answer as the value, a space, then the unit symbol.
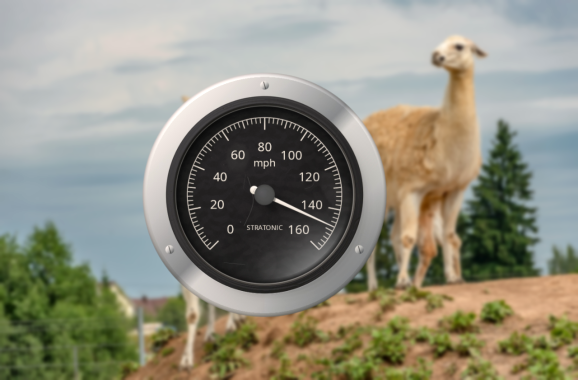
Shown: 148 mph
